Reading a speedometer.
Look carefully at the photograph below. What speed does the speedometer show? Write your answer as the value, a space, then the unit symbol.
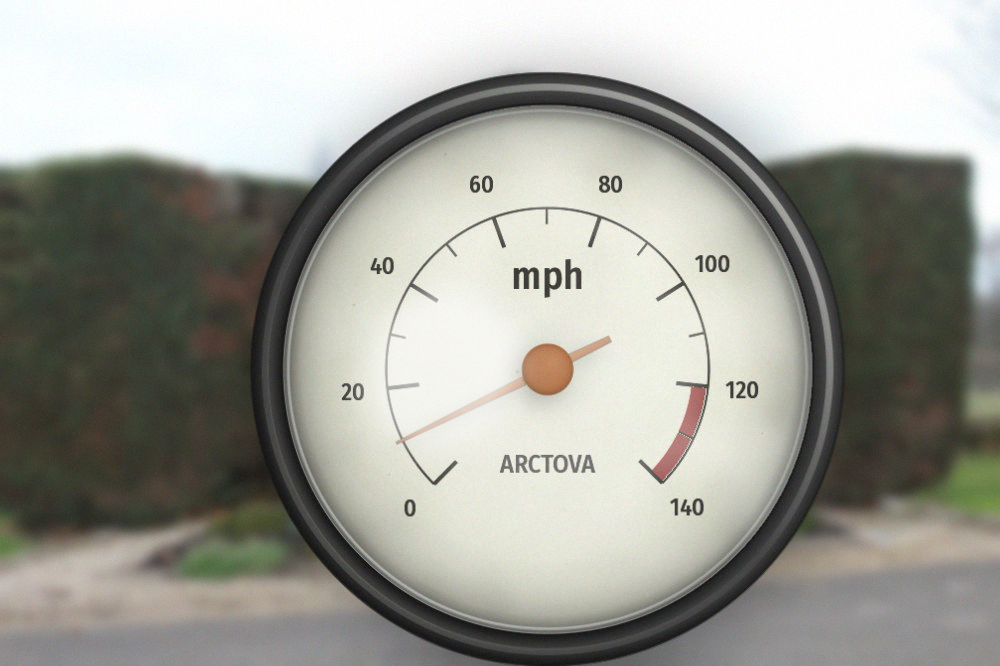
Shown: 10 mph
